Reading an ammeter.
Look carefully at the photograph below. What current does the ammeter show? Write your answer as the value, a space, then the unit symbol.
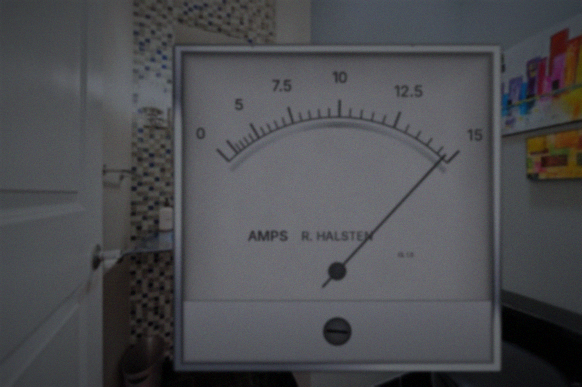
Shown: 14.75 A
